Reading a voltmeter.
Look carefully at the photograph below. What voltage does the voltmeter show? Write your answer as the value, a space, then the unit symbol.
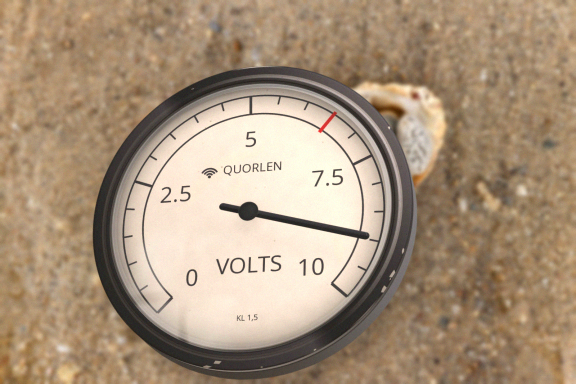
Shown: 9 V
